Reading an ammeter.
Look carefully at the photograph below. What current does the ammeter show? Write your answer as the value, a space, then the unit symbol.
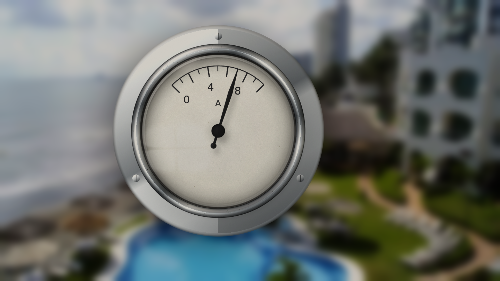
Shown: 7 A
